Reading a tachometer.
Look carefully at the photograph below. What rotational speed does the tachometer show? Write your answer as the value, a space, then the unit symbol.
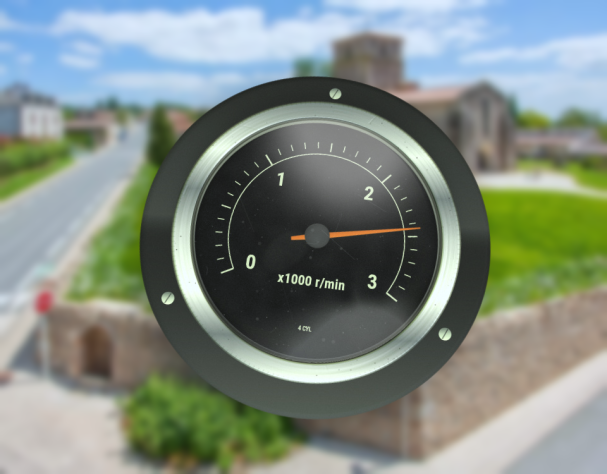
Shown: 2450 rpm
